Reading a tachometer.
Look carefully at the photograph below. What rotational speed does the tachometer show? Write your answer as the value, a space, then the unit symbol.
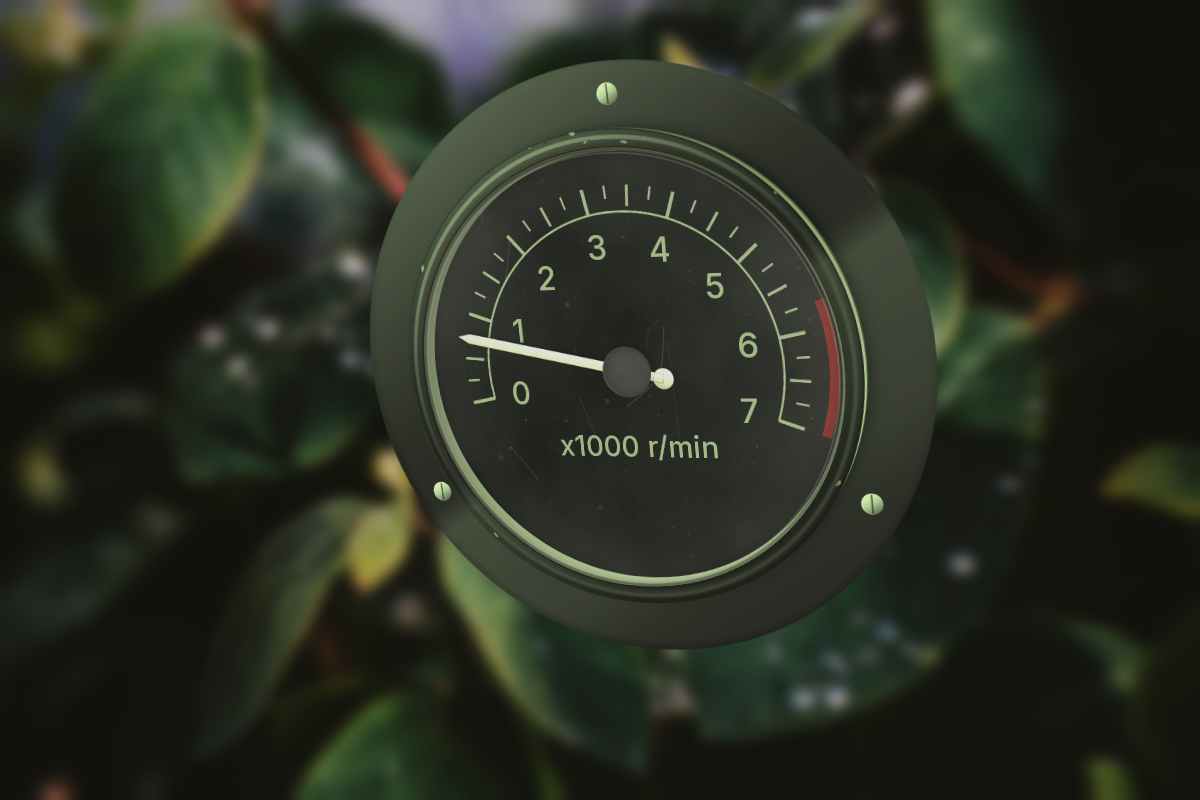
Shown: 750 rpm
